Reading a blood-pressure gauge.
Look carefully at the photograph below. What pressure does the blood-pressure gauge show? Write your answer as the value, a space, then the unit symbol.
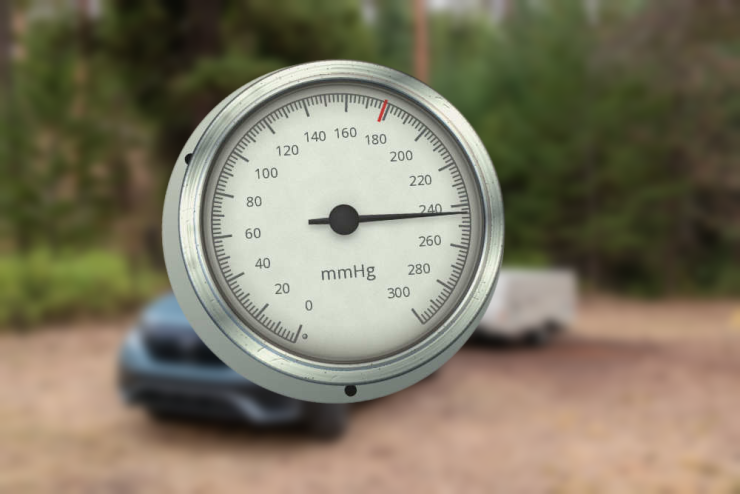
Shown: 244 mmHg
